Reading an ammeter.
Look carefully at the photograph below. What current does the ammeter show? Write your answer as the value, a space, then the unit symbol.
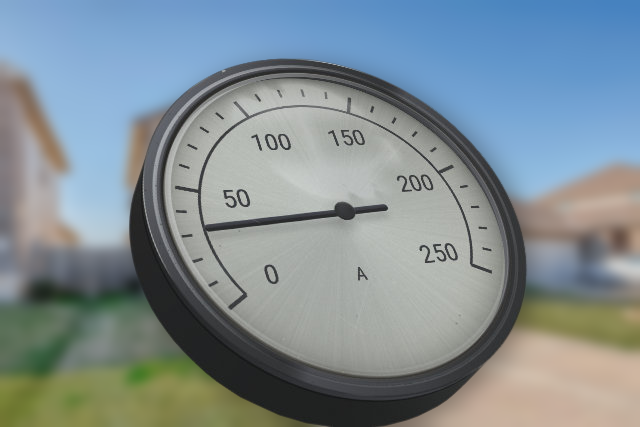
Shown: 30 A
